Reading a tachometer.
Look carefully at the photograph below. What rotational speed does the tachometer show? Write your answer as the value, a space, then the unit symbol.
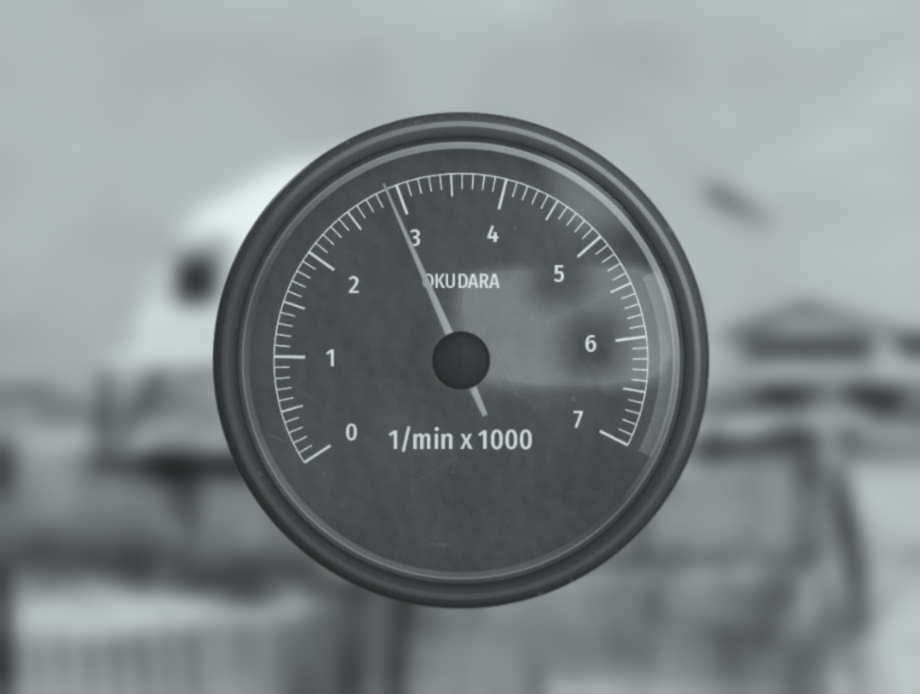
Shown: 2900 rpm
